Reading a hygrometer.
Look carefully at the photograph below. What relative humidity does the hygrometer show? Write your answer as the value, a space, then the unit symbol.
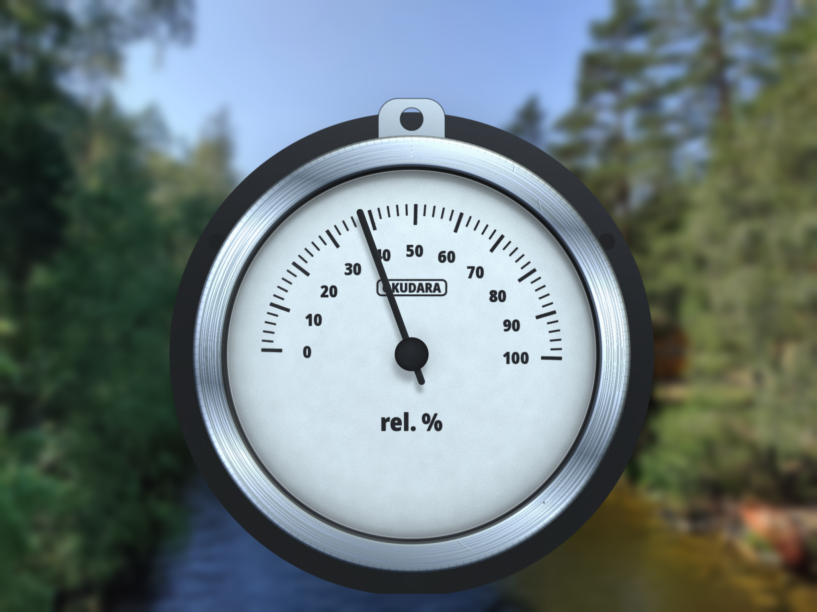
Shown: 38 %
